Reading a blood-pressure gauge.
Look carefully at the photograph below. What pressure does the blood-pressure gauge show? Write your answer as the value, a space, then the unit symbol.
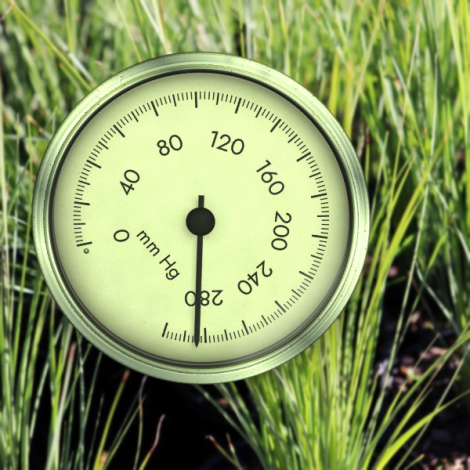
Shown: 284 mmHg
